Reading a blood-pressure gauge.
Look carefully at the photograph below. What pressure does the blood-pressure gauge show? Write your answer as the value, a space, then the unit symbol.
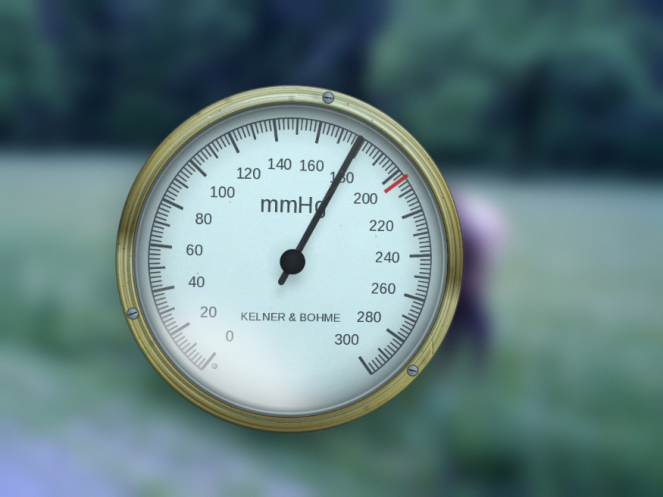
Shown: 178 mmHg
